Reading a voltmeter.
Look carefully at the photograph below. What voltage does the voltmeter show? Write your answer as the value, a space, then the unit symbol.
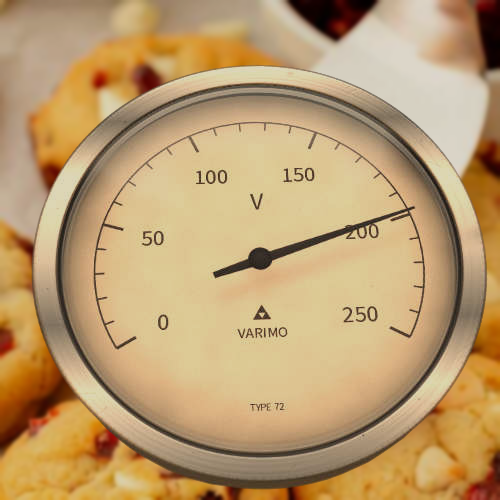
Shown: 200 V
